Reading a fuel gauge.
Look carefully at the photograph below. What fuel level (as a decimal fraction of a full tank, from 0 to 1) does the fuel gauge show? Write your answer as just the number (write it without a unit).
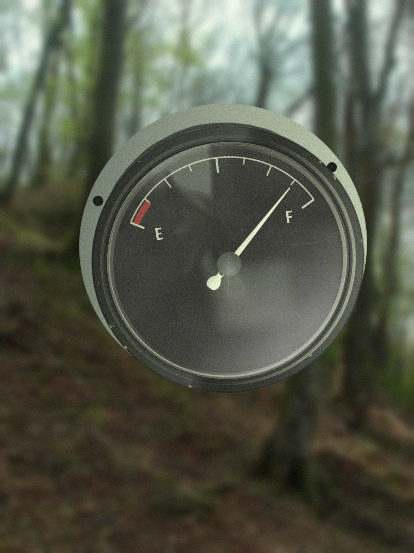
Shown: 0.875
